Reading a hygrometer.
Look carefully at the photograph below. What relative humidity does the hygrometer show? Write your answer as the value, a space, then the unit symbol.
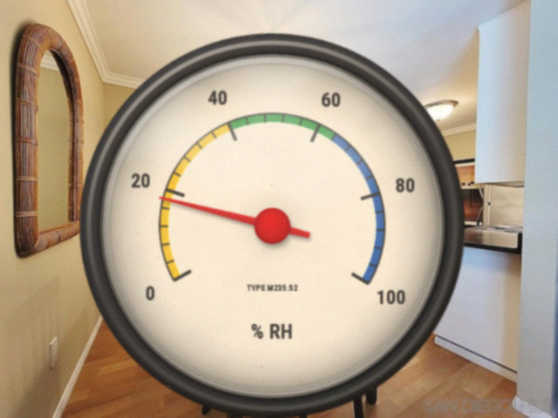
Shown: 18 %
